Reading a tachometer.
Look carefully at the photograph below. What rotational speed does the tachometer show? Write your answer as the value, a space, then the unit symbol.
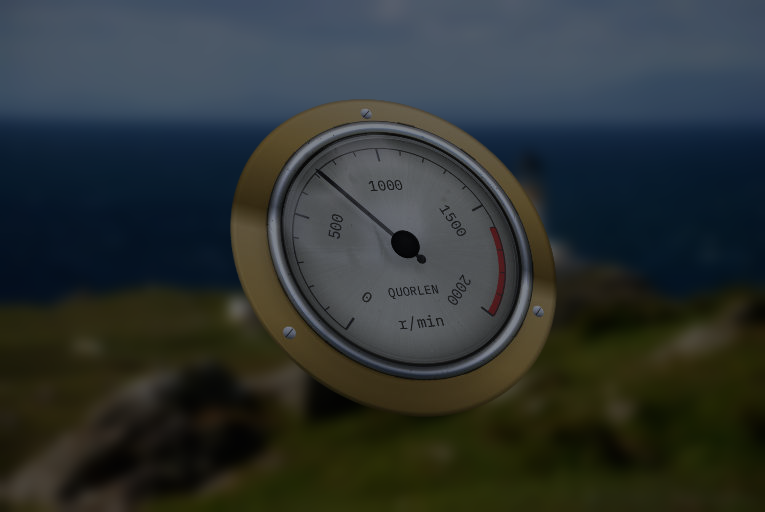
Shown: 700 rpm
